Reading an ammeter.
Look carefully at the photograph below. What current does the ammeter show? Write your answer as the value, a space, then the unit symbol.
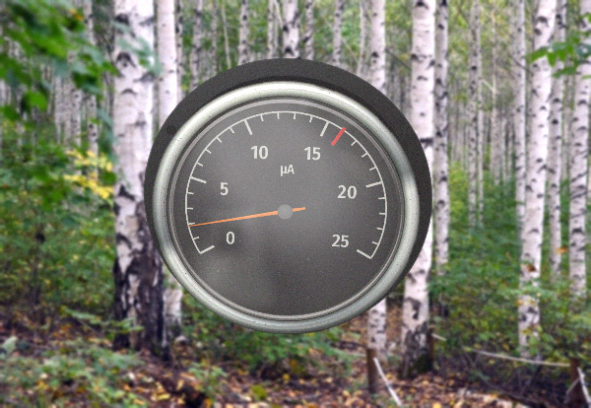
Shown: 2 µA
